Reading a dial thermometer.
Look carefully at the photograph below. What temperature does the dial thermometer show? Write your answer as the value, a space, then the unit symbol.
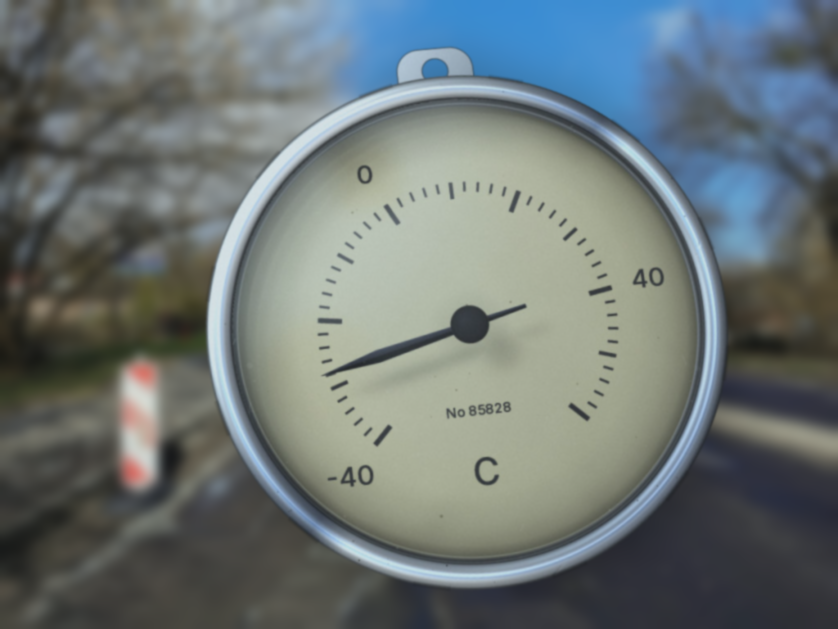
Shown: -28 °C
